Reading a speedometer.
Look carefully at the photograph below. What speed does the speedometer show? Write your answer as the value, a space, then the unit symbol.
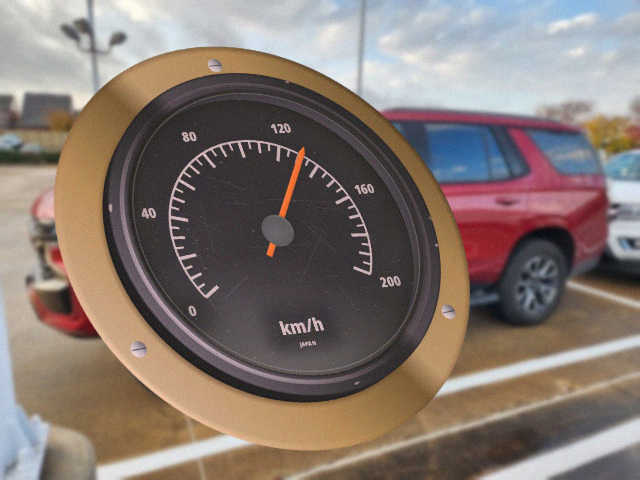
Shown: 130 km/h
